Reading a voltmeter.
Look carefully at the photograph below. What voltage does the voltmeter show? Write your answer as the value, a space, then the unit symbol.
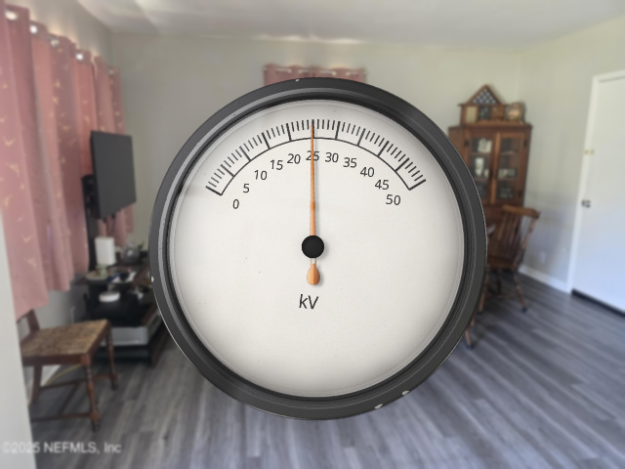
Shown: 25 kV
